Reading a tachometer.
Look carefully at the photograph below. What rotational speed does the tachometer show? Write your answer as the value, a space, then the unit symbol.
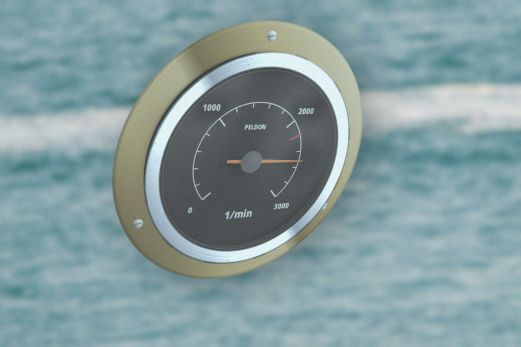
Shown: 2500 rpm
